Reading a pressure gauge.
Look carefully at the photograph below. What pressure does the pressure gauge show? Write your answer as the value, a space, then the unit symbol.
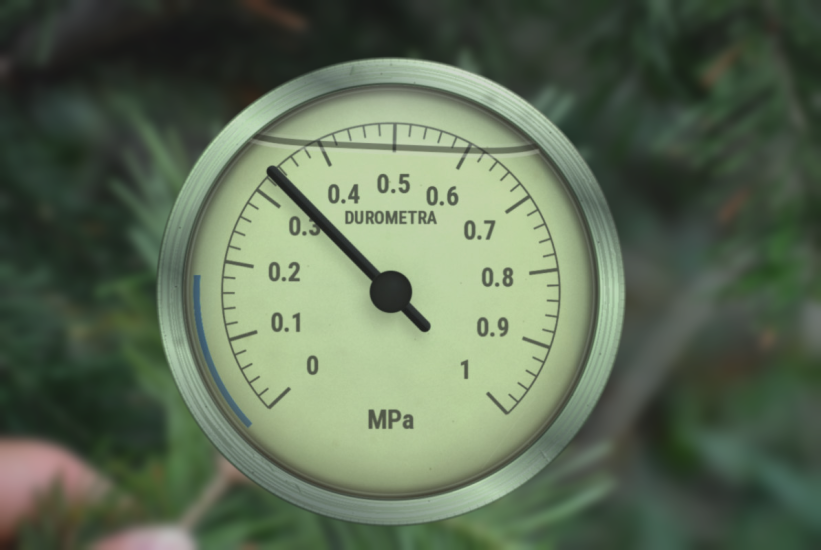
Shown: 0.33 MPa
